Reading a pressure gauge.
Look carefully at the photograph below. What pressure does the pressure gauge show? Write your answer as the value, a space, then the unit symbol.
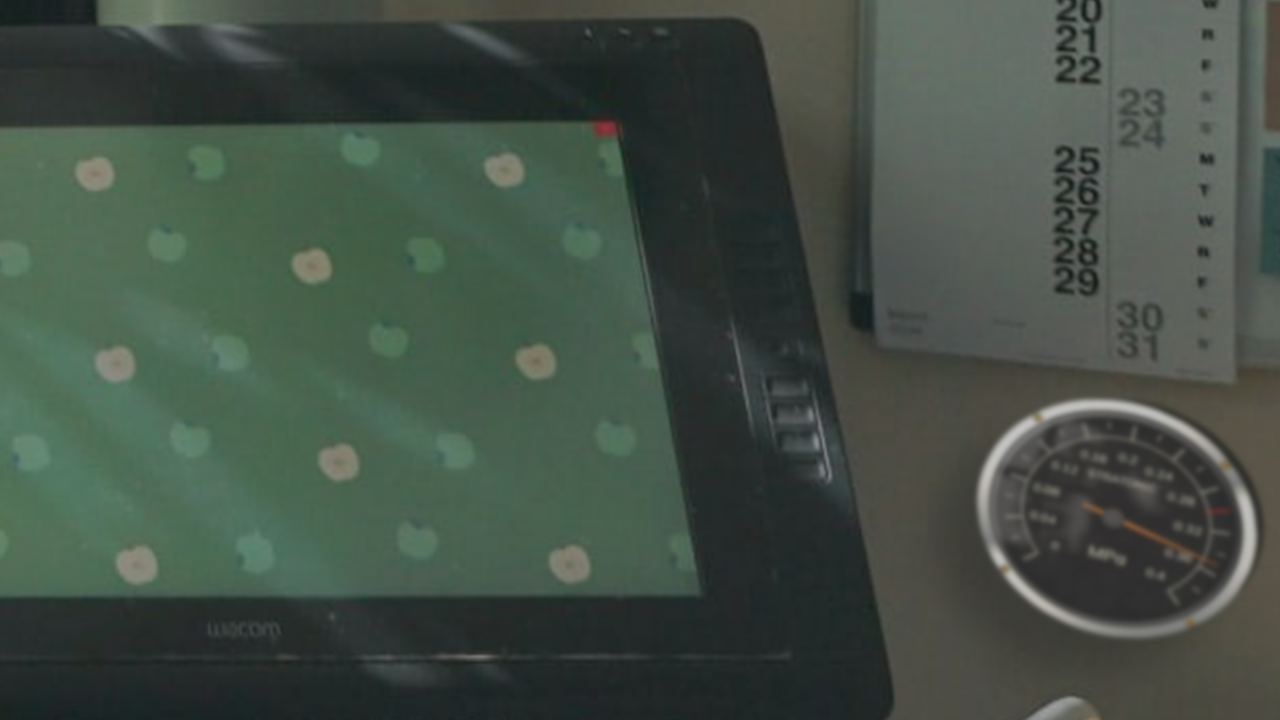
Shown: 0.35 MPa
